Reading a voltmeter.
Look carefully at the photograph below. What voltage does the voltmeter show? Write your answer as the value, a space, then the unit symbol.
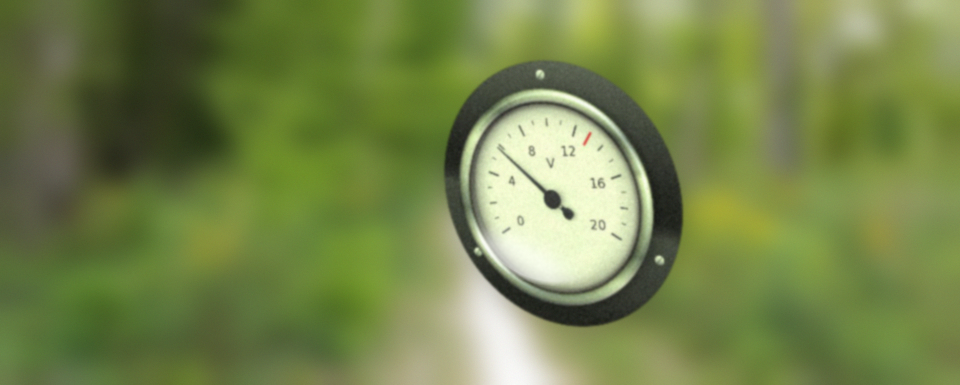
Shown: 6 V
